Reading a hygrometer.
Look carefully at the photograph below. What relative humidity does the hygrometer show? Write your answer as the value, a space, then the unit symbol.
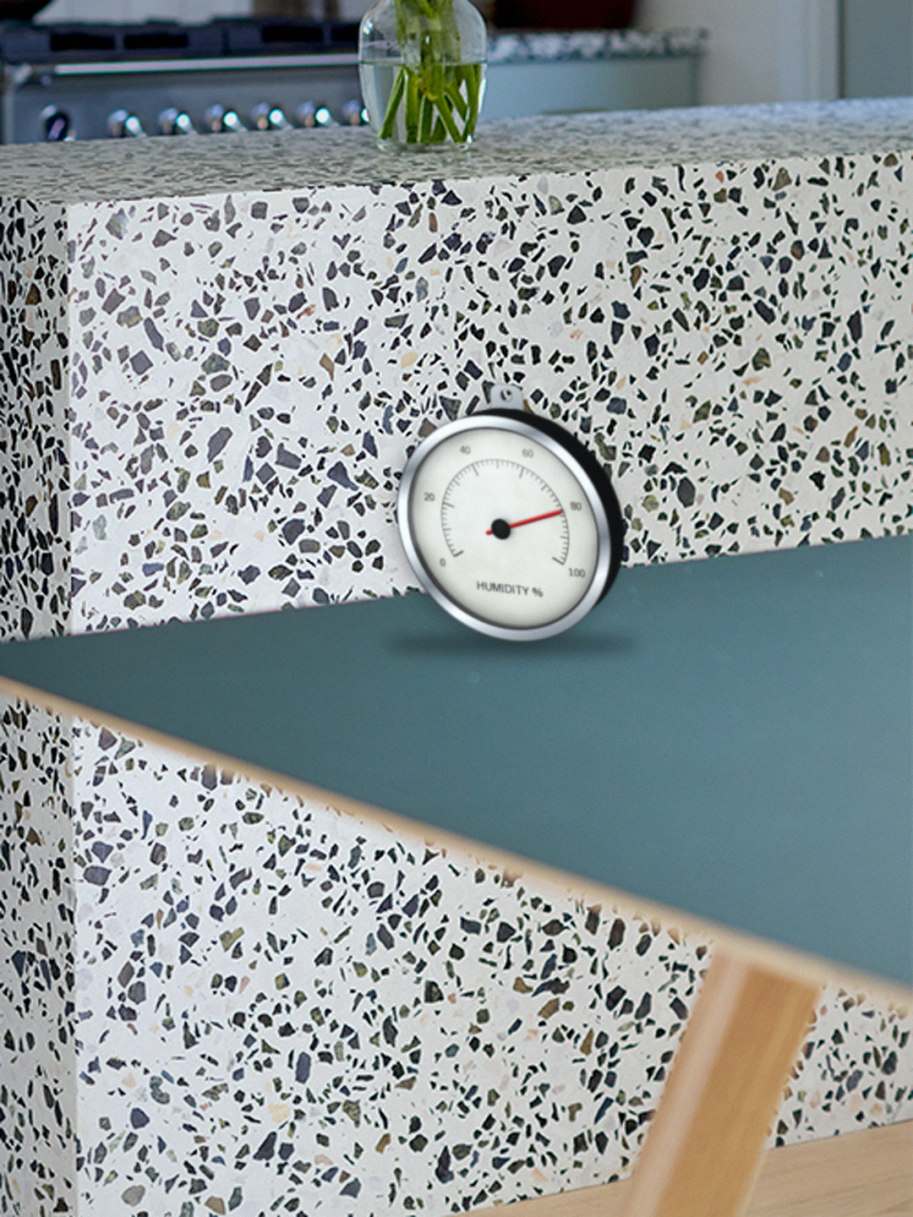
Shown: 80 %
